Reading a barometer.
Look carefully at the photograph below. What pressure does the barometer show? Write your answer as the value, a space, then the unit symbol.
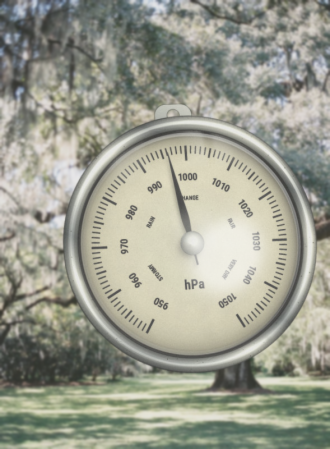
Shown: 996 hPa
